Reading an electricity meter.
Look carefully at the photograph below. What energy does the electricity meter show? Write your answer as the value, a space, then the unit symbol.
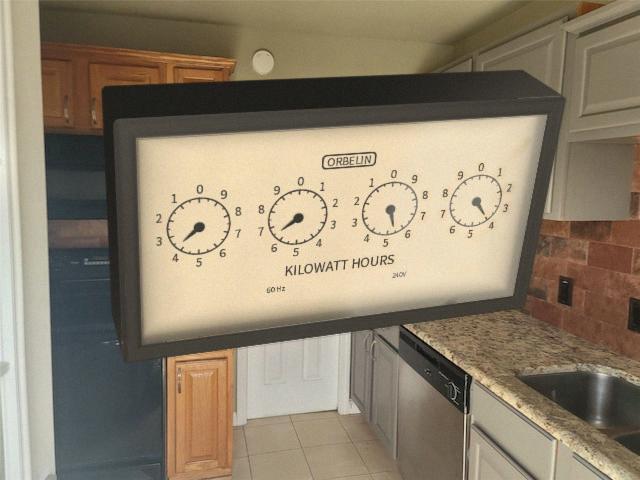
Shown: 3654 kWh
